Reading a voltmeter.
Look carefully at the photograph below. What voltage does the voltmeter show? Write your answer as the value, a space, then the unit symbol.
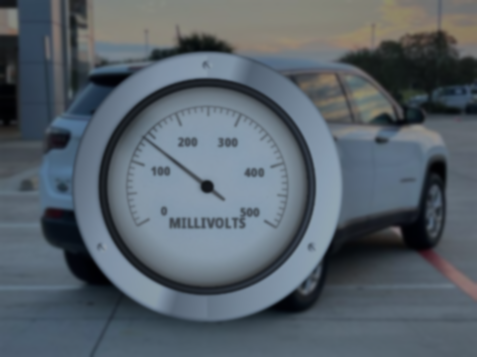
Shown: 140 mV
